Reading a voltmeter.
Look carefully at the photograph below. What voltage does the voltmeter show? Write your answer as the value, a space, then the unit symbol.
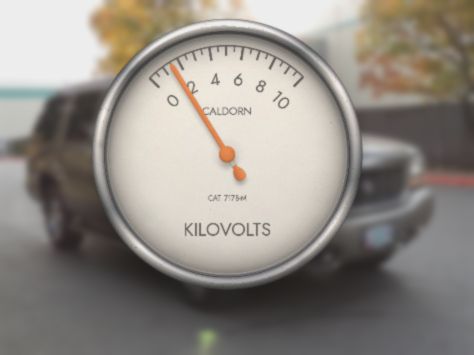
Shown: 1.5 kV
